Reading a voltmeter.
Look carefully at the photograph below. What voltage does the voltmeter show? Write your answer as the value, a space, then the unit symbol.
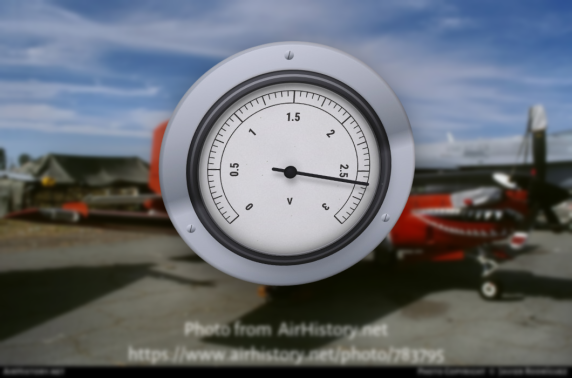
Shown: 2.6 V
